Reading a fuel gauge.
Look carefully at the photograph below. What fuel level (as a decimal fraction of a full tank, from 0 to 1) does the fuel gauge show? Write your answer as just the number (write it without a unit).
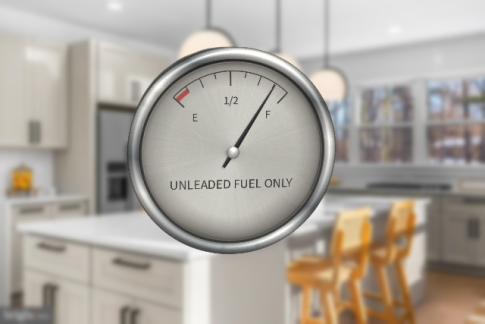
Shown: 0.875
